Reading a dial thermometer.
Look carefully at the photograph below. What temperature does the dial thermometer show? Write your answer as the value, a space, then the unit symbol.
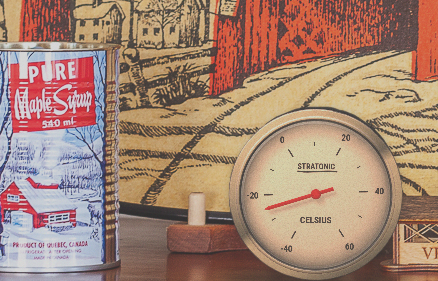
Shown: -25 °C
